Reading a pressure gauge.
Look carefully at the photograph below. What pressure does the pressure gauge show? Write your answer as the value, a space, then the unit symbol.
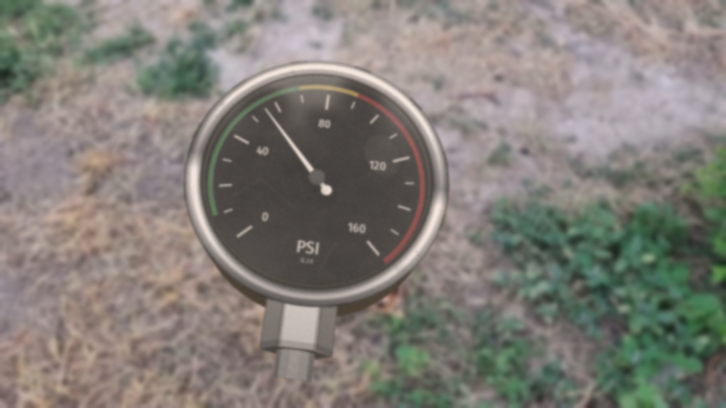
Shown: 55 psi
